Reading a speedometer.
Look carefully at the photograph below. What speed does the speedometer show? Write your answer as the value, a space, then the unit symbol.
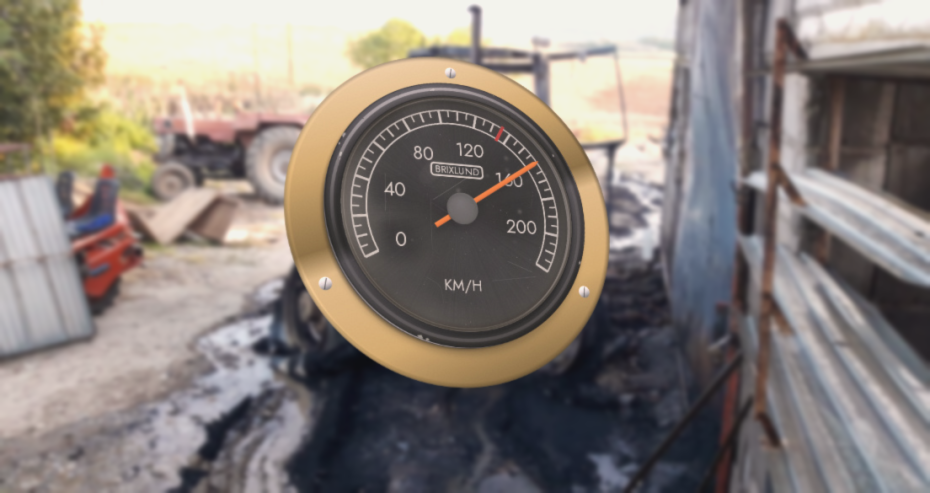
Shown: 160 km/h
